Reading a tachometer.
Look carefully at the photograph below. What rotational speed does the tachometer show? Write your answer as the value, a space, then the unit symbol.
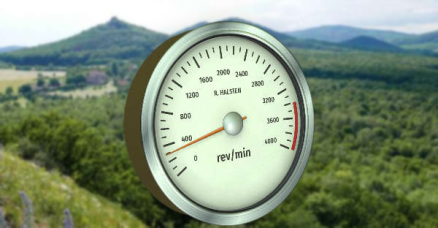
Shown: 300 rpm
